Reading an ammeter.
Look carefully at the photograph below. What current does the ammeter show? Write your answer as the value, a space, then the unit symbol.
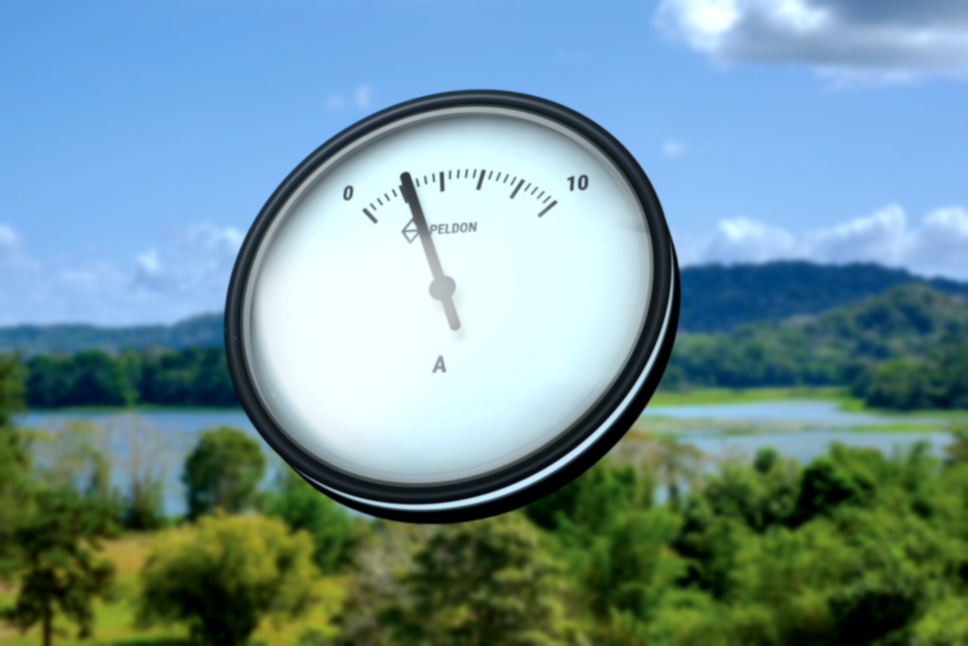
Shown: 2.4 A
